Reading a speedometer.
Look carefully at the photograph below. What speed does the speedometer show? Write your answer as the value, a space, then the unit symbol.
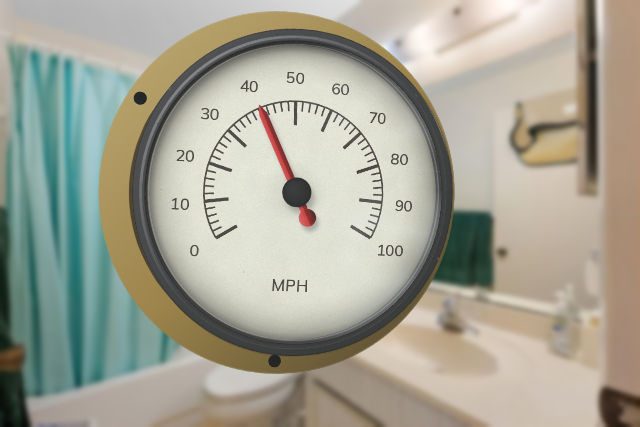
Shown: 40 mph
